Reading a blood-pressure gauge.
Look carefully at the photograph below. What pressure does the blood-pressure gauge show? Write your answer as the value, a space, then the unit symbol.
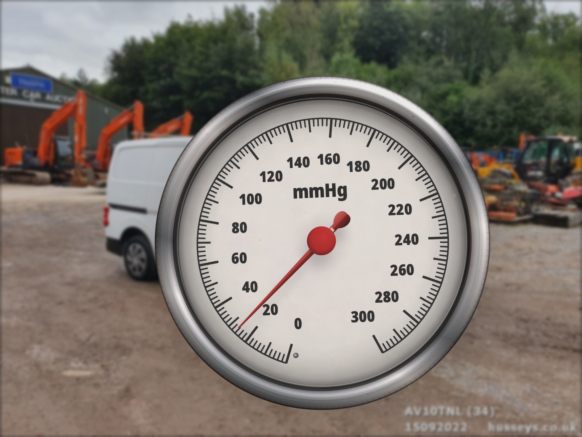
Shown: 26 mmHg
